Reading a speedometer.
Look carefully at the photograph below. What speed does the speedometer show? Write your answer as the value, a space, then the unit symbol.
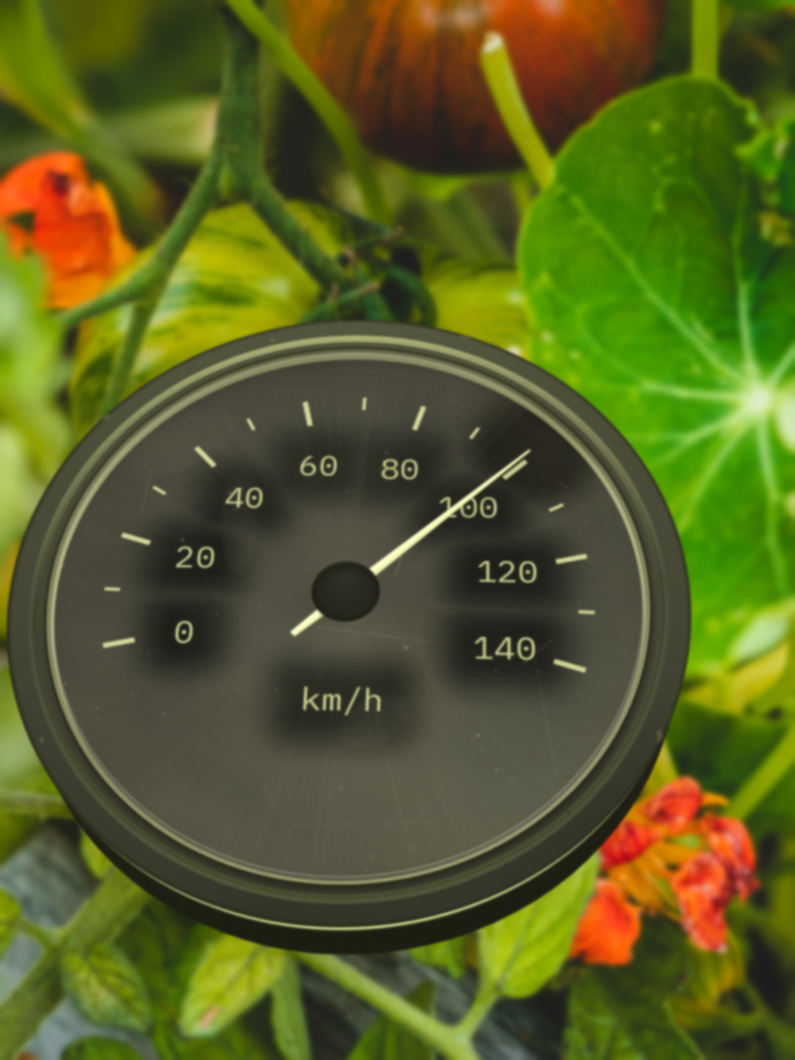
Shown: 100 km/h
